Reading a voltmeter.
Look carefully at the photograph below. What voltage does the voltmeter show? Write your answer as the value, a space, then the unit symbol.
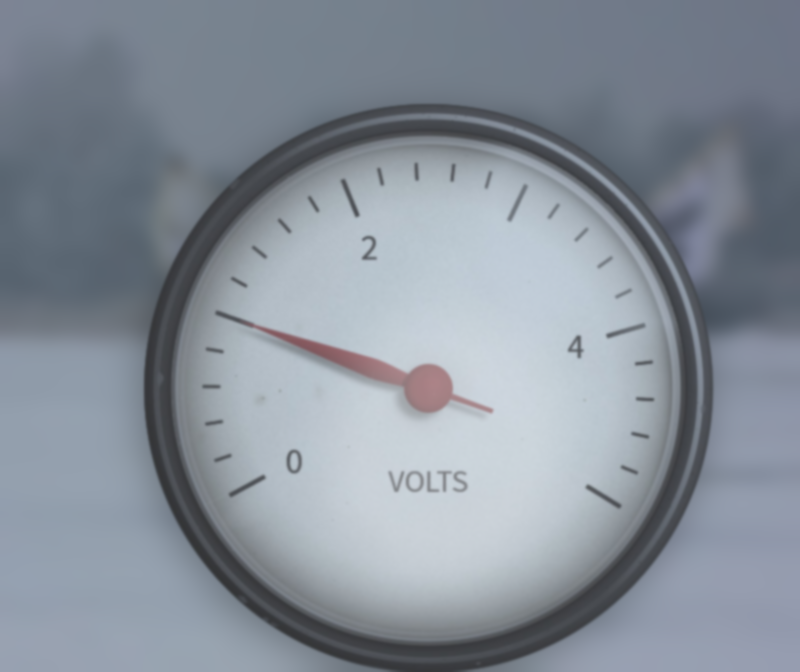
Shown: 1 V
